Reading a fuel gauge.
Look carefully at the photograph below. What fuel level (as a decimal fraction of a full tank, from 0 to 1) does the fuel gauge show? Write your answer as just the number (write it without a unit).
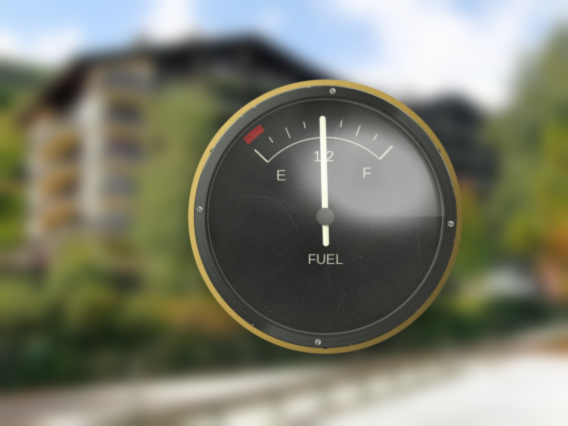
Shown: 0.5
